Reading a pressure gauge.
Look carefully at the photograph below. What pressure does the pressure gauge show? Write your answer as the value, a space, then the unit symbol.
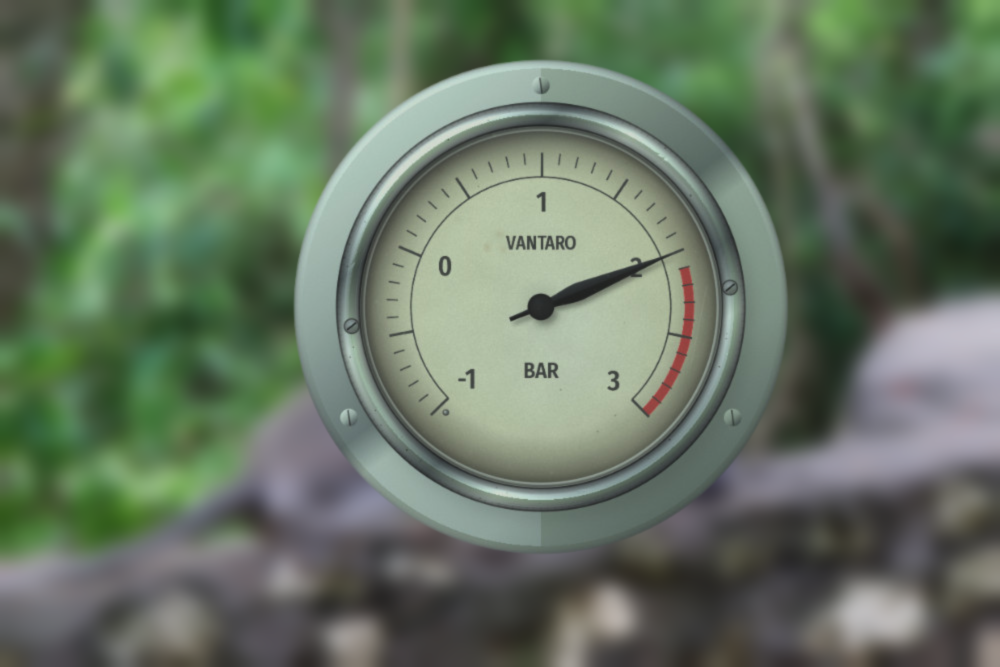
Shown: 2 bar
